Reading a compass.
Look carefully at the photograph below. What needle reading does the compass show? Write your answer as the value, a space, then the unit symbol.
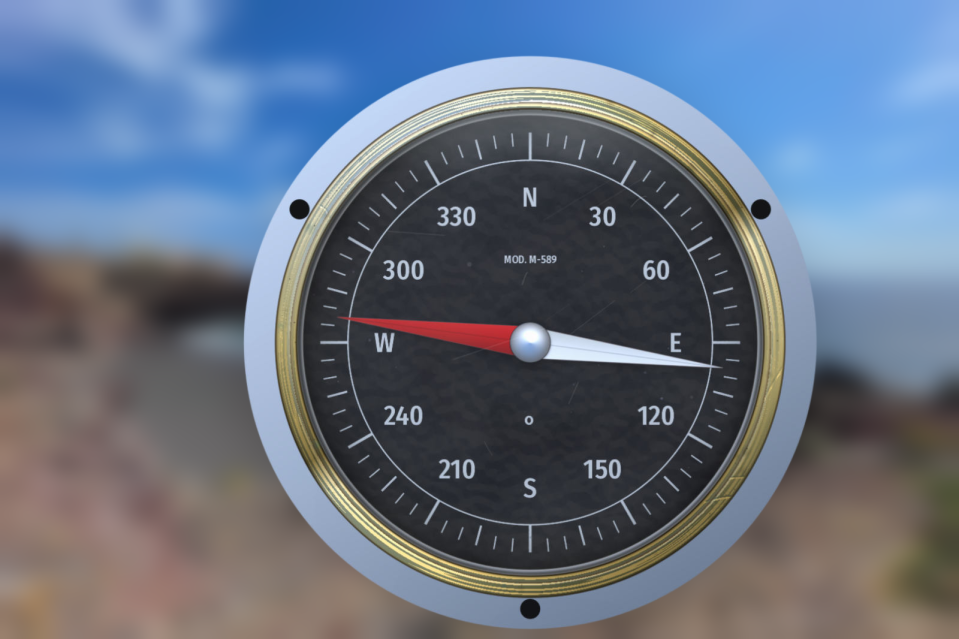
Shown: 277.5 °
